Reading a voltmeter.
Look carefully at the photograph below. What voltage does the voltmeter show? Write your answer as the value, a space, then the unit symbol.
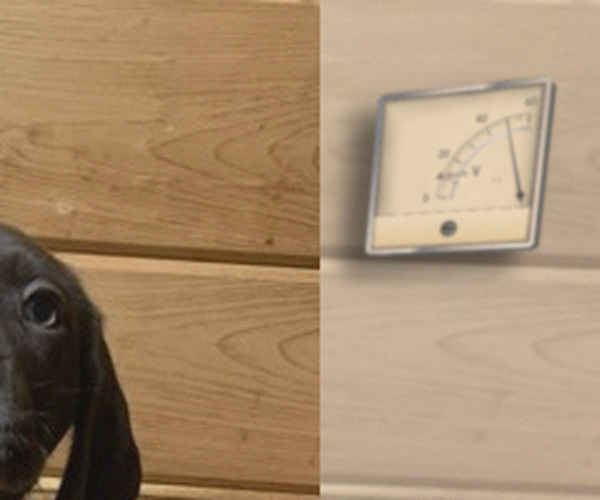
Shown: 50 V
